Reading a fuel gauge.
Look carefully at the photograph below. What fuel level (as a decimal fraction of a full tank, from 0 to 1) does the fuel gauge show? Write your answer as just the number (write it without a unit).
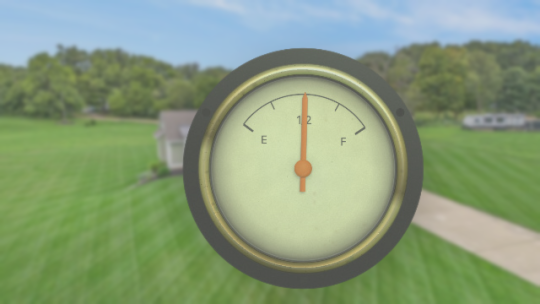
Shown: 0.5
